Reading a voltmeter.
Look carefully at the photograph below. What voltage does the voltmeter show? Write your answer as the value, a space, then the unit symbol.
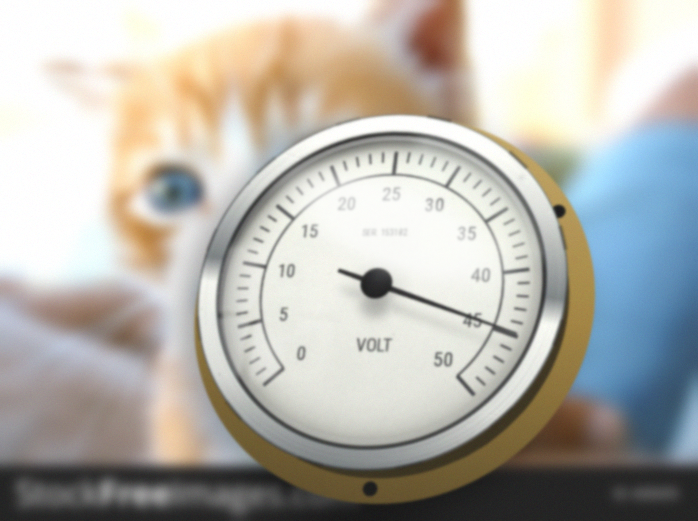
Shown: 45 V
